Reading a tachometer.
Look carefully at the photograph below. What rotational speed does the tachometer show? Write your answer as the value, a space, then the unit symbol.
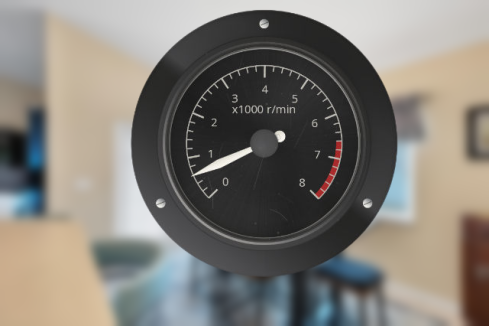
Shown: 600 rpm
